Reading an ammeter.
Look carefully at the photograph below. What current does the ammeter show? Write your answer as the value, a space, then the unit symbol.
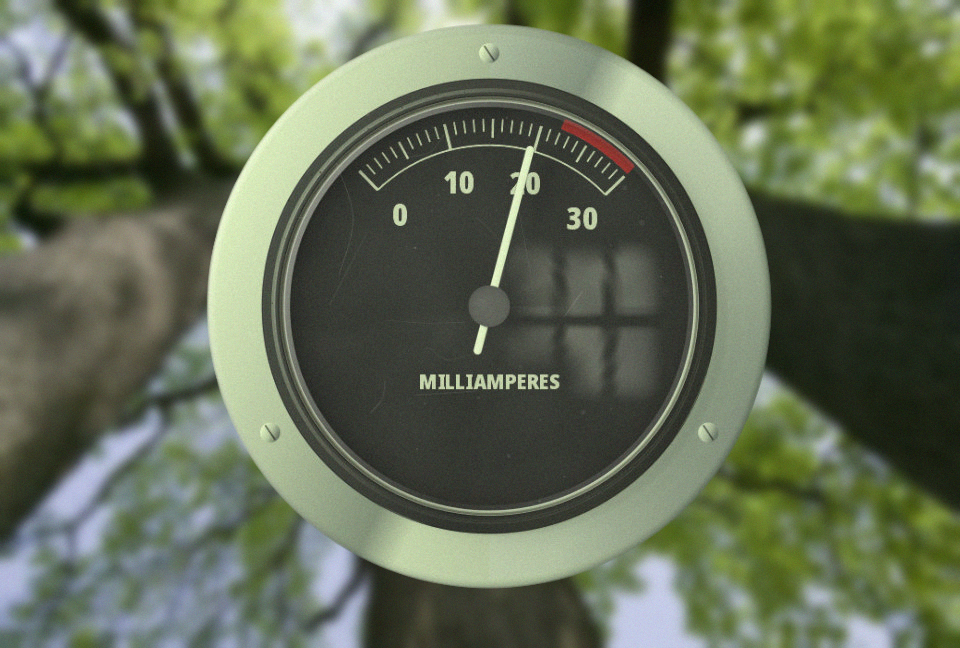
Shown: 19.5 mA
